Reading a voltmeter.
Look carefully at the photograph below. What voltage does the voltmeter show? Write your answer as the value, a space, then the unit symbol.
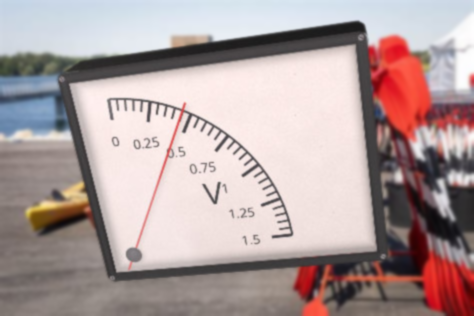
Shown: 0.45 V
